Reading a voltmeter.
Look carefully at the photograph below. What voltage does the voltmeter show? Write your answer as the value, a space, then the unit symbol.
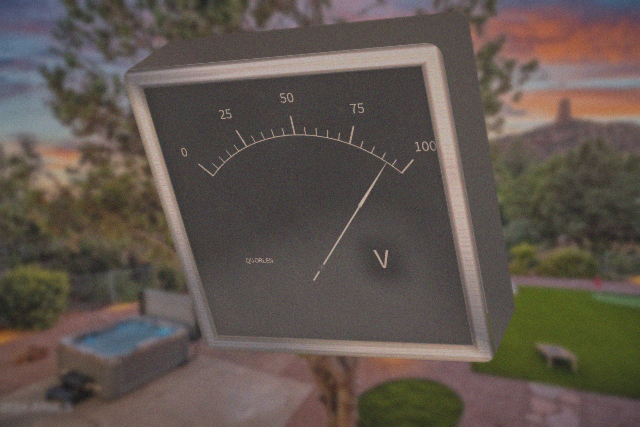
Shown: 92.5 V
